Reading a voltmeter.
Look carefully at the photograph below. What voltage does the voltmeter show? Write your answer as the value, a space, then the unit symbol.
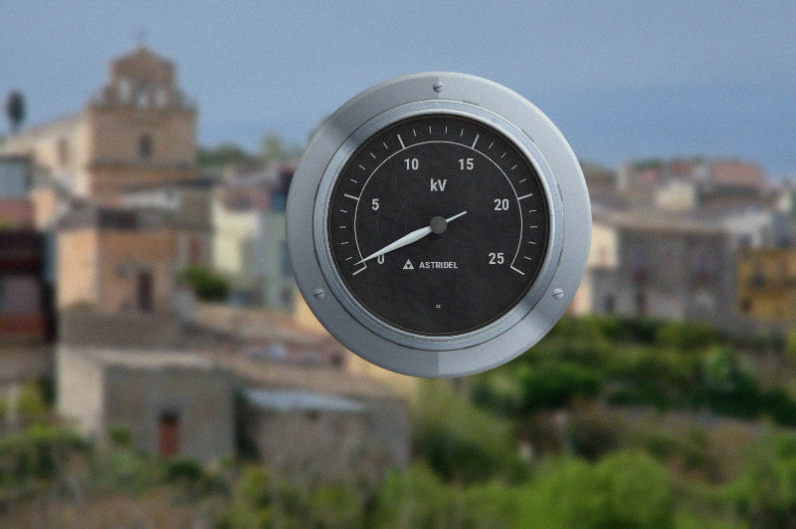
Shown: 0.5 kV
